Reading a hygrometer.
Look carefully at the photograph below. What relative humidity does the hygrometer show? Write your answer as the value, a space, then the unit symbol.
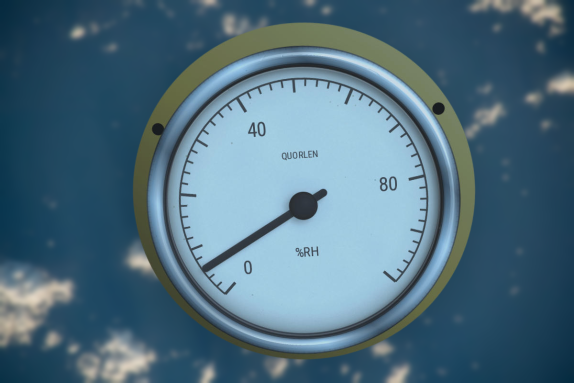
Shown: 6 %
